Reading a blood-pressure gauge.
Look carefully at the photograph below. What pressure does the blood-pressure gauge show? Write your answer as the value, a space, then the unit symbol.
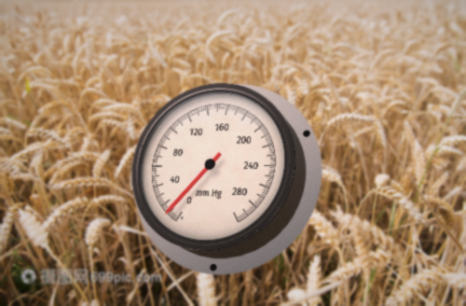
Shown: 10 mmHg
